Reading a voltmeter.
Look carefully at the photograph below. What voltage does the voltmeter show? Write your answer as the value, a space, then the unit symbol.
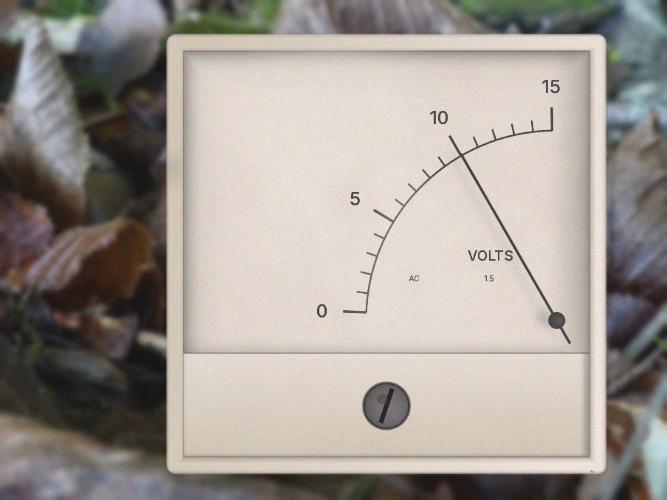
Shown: 10 V
